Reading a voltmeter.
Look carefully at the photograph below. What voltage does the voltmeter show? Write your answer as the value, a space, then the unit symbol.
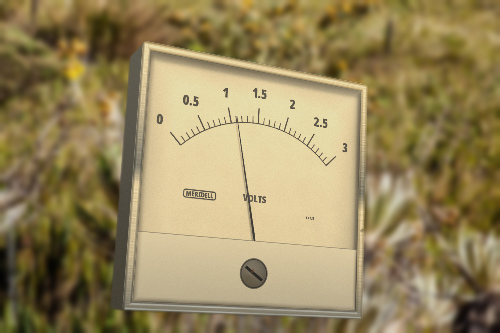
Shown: 1.1 V
